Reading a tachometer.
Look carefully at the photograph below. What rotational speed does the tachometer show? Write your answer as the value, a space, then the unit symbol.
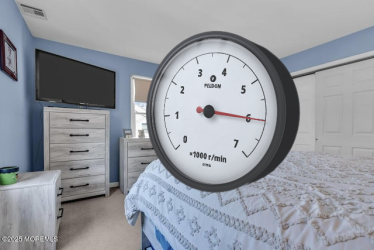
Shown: 6000 rpm
